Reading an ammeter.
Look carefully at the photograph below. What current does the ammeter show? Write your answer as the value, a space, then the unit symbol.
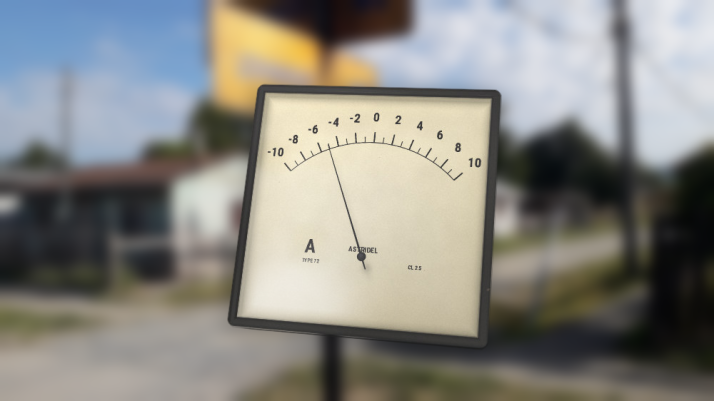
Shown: -5 A
